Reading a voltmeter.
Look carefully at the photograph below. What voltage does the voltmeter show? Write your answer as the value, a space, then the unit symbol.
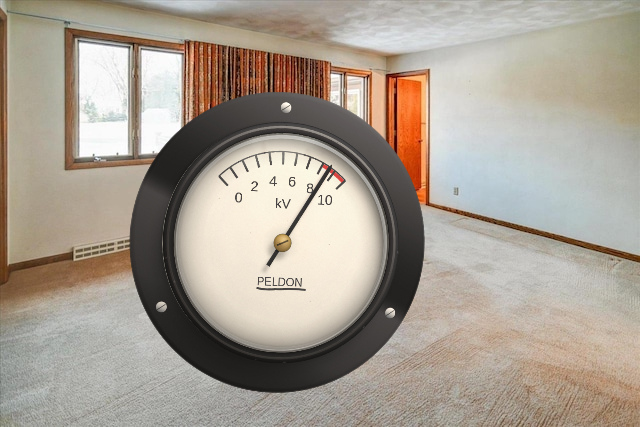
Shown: 8.5 kV
